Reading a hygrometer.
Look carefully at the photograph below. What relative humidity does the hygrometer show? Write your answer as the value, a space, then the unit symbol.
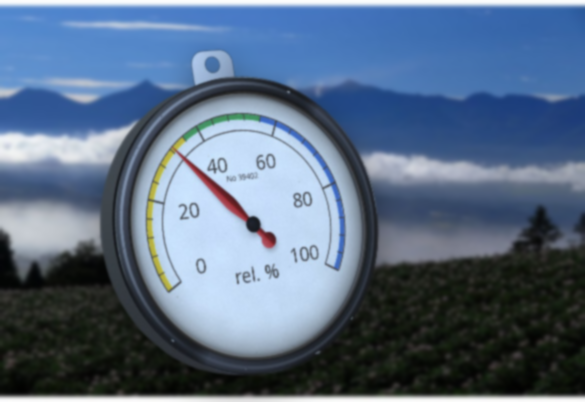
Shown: 32 %
